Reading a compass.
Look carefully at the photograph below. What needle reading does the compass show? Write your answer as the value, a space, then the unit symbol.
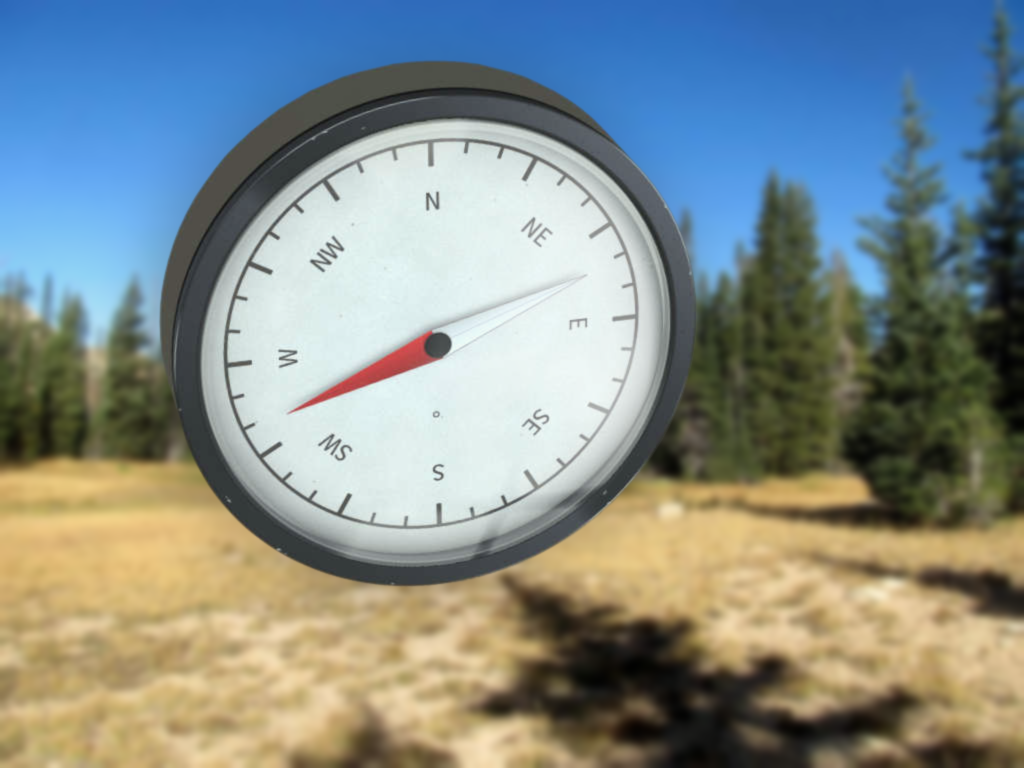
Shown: 250 °
